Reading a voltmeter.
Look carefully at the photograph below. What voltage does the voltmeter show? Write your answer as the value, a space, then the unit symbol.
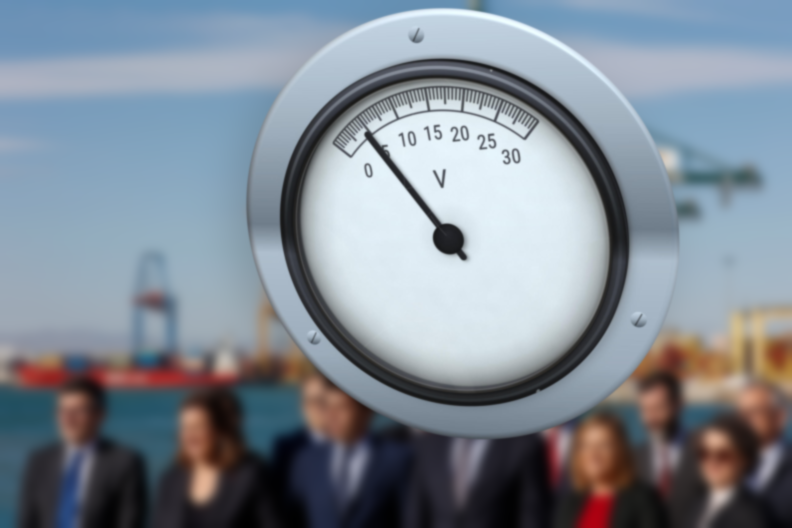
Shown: 5 V
